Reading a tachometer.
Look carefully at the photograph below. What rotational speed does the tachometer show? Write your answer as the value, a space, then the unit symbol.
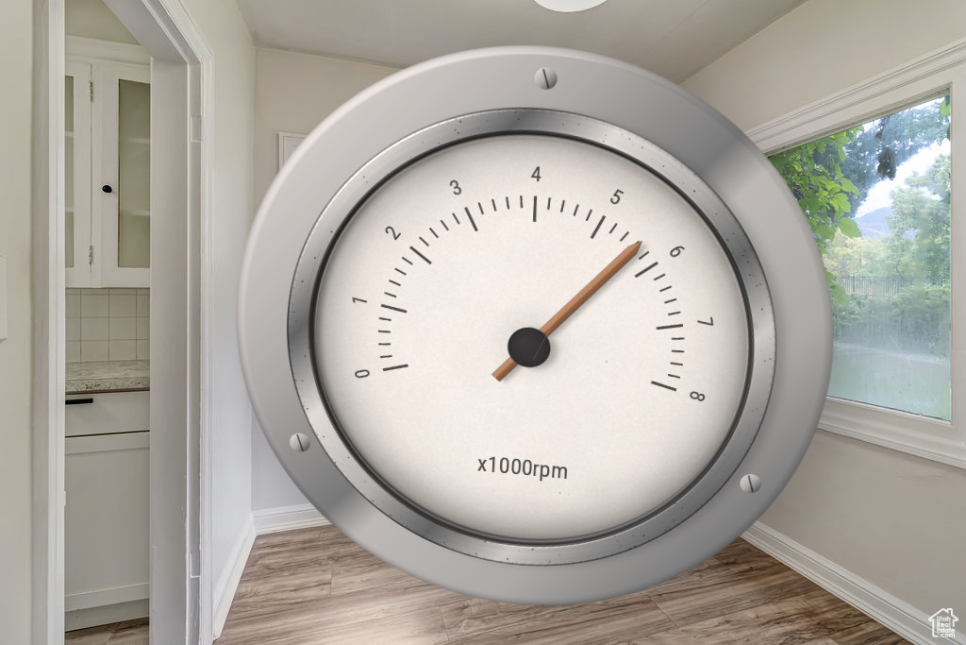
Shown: 5600 rpm
